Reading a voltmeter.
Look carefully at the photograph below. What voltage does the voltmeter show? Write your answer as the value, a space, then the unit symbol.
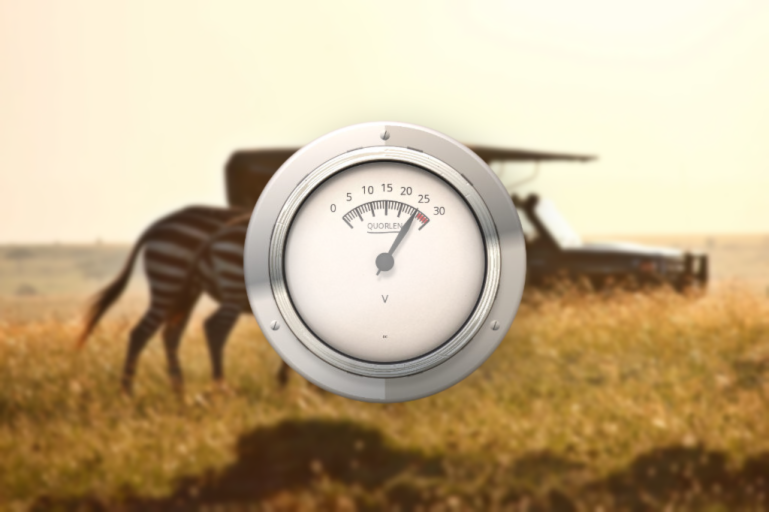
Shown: 25 V
